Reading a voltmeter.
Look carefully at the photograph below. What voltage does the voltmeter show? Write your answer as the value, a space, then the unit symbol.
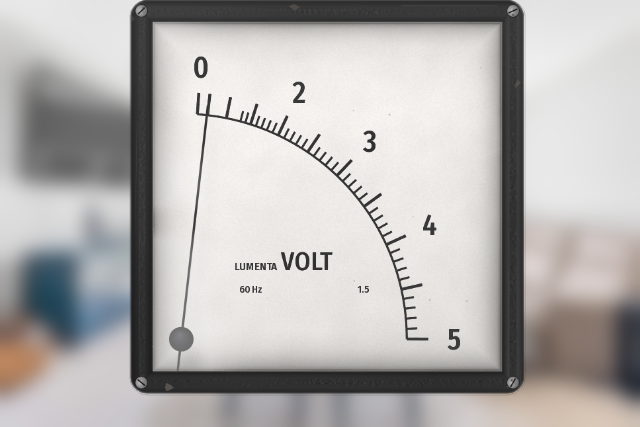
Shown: 0.5 V
